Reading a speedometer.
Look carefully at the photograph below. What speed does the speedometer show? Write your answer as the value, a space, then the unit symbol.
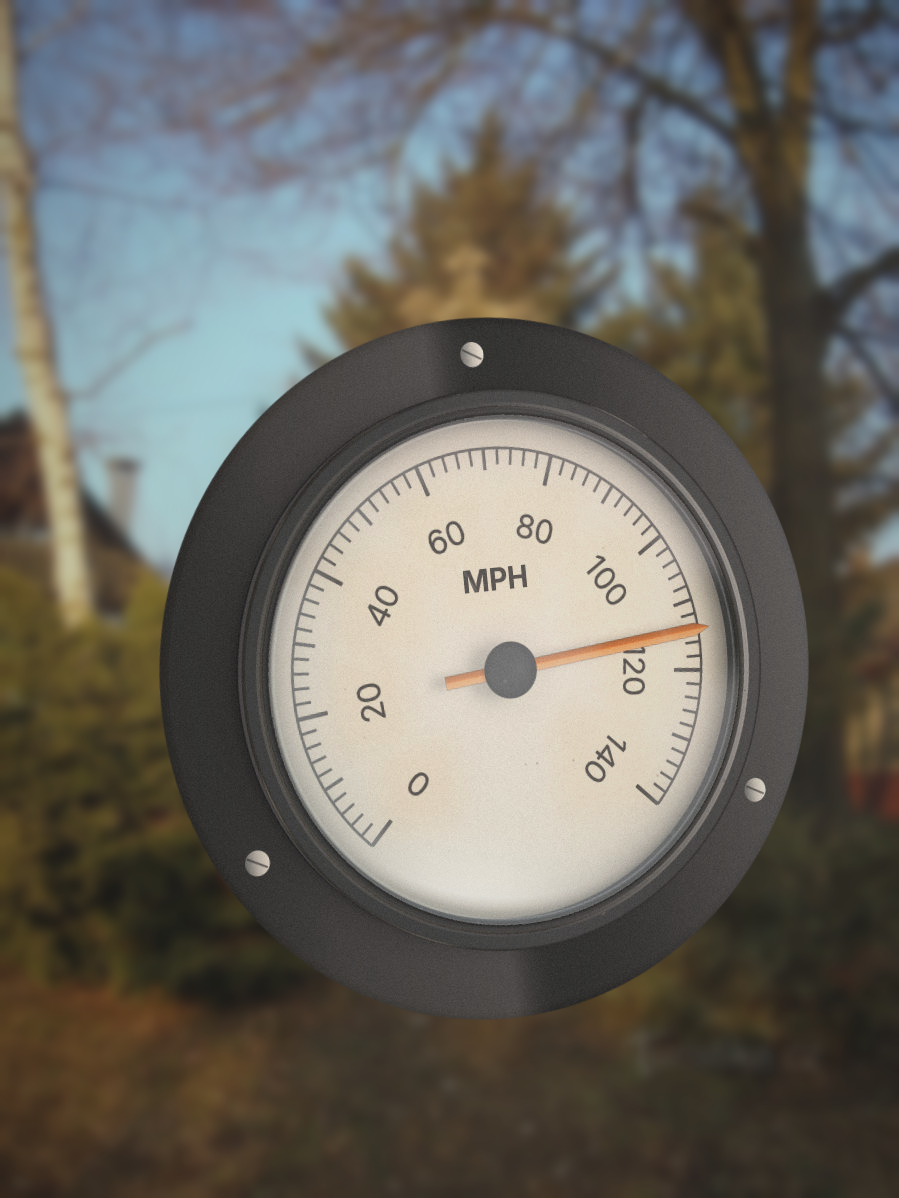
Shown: 114 mph
